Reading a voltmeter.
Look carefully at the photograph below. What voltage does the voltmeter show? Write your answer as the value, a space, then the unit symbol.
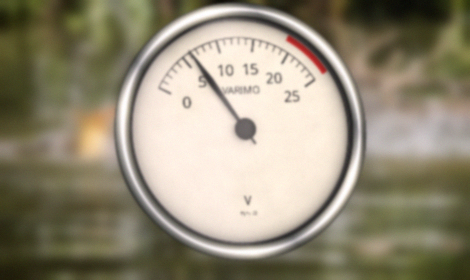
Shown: 6 V
